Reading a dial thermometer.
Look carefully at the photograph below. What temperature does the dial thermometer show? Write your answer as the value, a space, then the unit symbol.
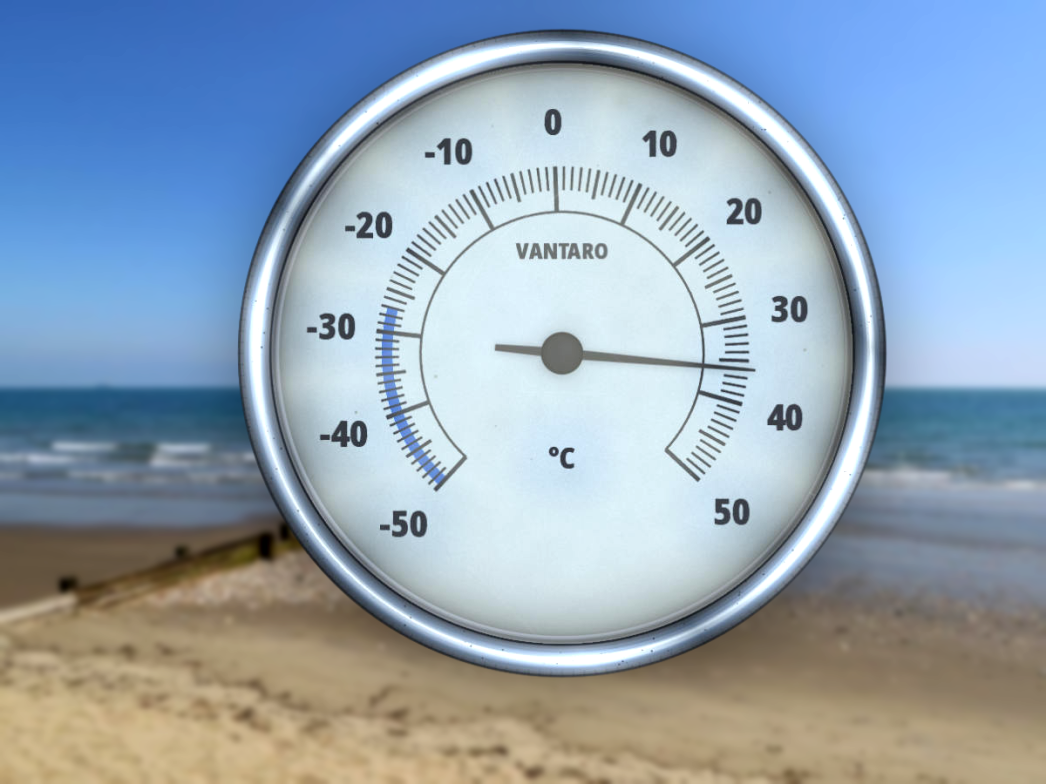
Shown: 36 °C
